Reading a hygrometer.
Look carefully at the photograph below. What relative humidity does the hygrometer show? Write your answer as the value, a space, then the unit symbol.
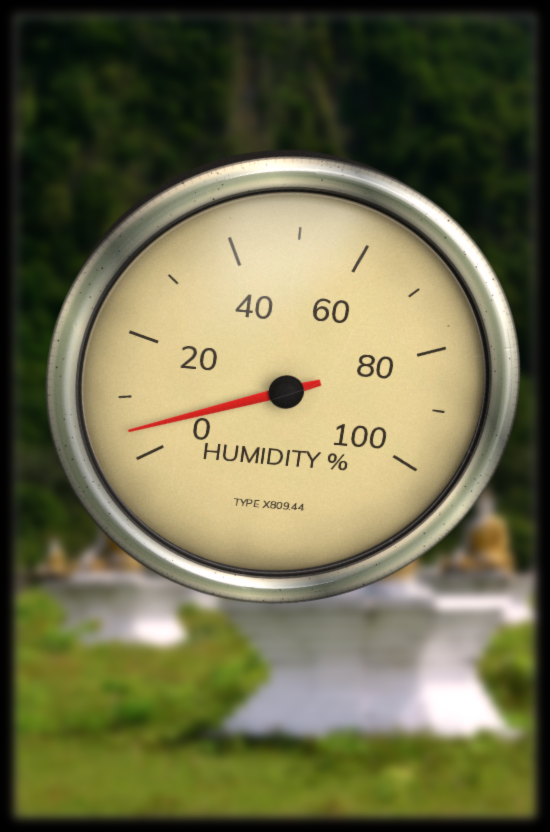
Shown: 5 %
